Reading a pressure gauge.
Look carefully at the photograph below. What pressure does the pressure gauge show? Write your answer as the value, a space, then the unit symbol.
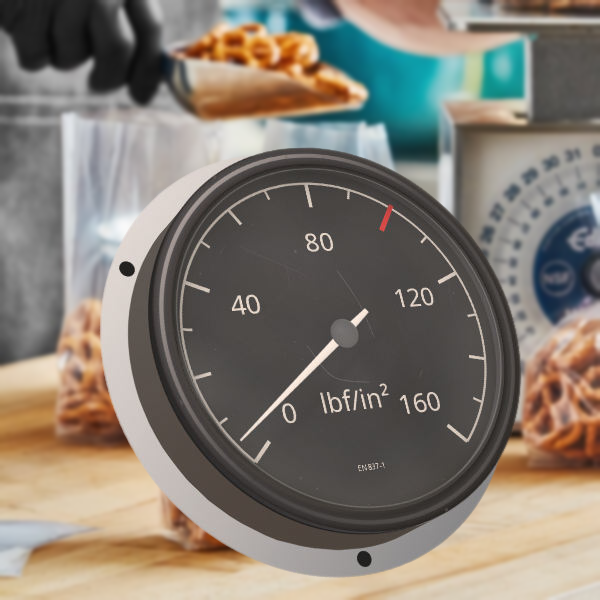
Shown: 5 psi
